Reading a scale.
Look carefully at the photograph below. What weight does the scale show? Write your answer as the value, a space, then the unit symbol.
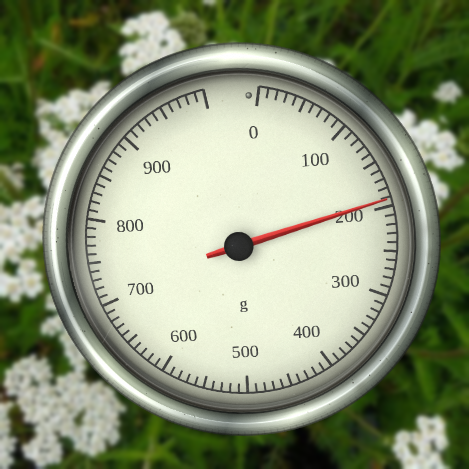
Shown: 190 g
